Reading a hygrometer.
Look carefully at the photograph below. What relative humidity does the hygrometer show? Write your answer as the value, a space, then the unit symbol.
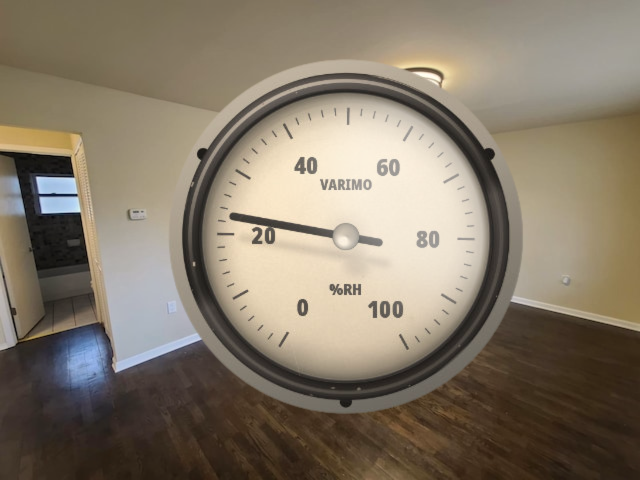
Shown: 23 %
